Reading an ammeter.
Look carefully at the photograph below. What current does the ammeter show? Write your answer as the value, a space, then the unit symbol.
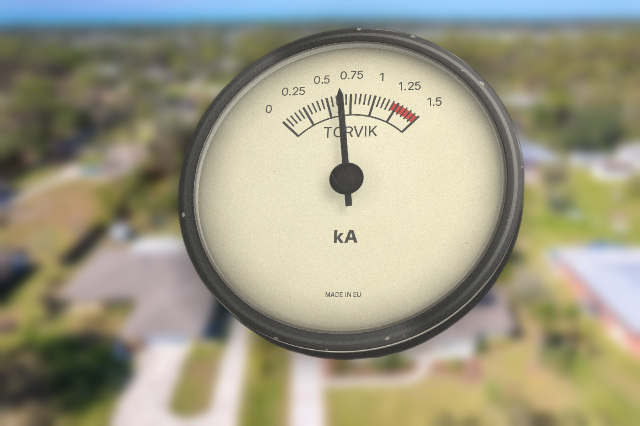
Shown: 0.65 kA
